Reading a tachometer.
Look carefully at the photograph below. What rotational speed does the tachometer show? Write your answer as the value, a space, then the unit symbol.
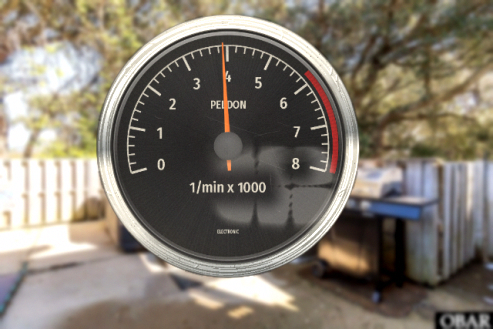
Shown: 3900 rpm
